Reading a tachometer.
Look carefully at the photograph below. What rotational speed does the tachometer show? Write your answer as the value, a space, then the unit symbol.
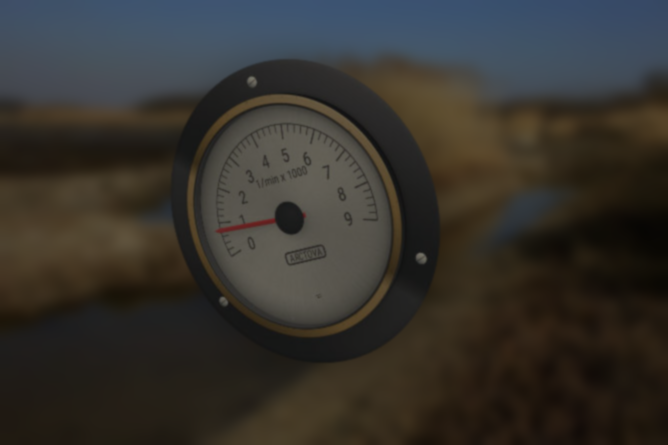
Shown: 800 rpm
